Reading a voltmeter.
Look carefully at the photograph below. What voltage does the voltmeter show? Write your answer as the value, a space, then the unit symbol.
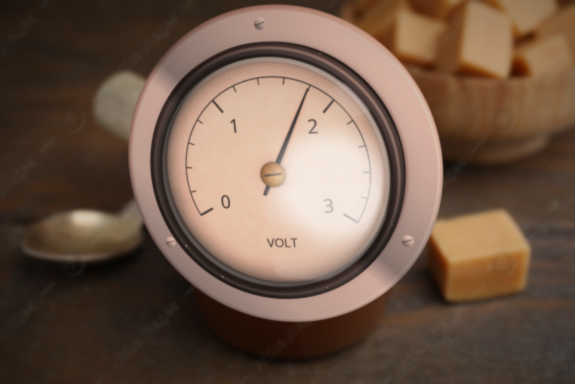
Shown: 1.8 V
